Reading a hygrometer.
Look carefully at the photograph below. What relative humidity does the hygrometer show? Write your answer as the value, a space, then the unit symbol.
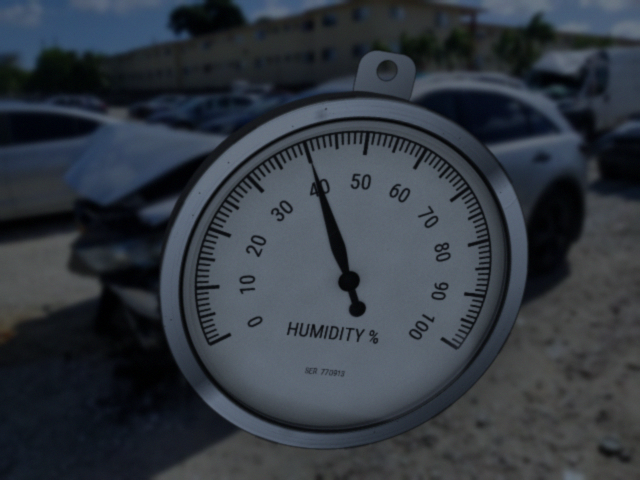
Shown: 40 %
